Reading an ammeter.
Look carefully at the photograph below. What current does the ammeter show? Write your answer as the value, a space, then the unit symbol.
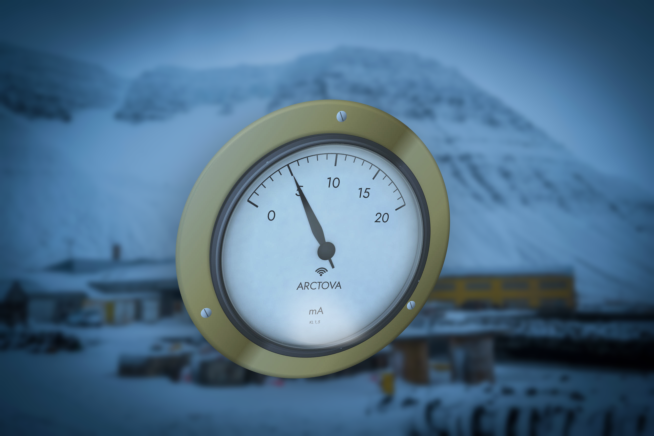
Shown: 5 mA
